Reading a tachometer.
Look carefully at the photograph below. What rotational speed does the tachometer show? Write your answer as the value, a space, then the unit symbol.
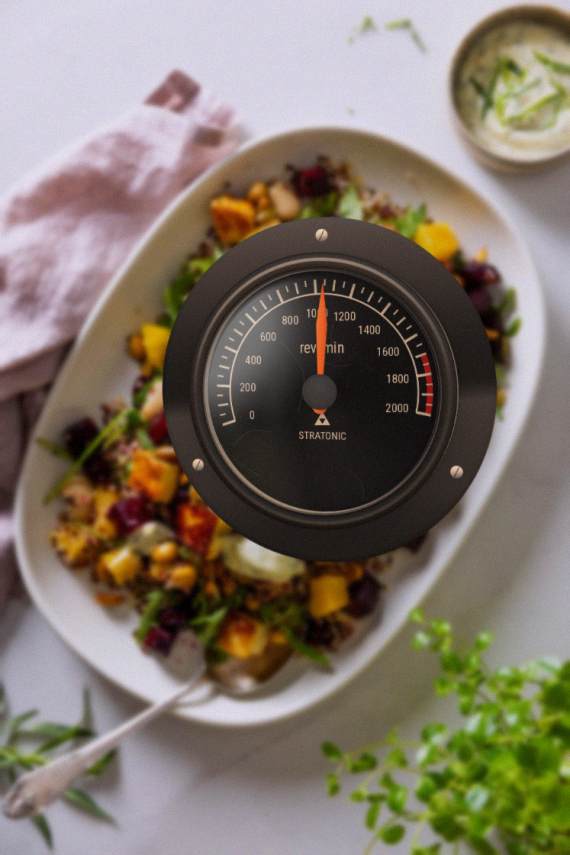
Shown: 1050 rpm
